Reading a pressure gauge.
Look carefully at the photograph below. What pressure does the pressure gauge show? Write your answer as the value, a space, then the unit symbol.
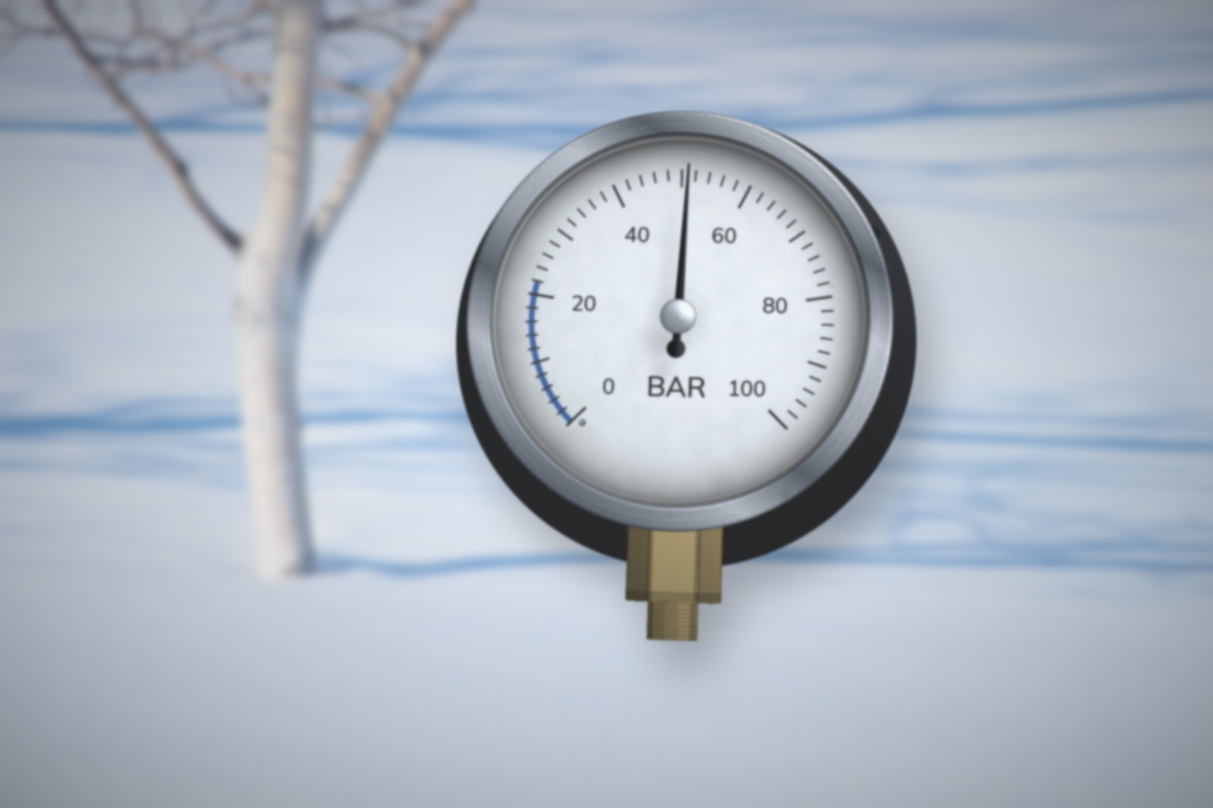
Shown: 51 bar
